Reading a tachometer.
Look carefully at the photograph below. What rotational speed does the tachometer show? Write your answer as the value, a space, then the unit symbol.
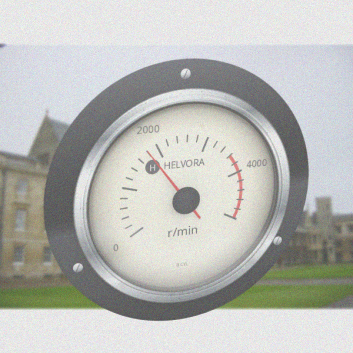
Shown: 1800 rpm
